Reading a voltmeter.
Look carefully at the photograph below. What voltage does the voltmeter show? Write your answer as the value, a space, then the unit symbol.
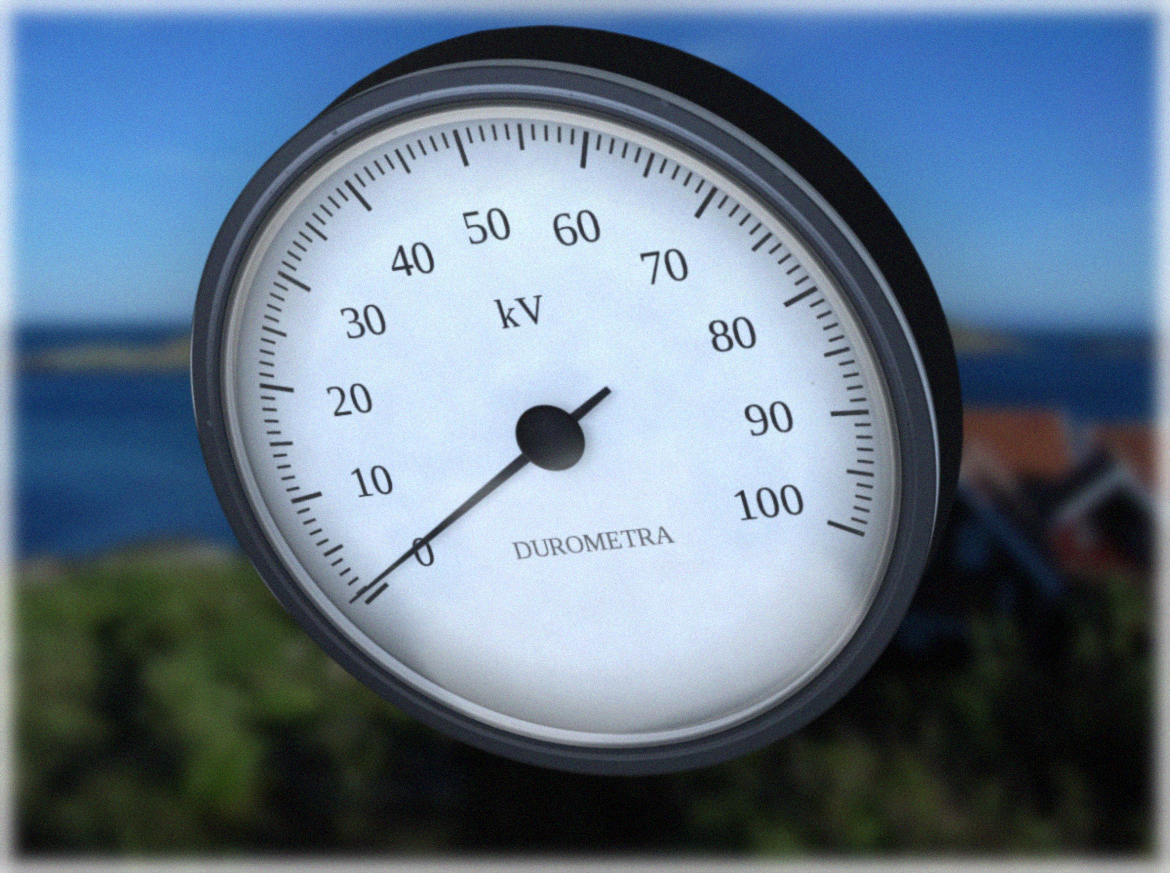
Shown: 1 kV
